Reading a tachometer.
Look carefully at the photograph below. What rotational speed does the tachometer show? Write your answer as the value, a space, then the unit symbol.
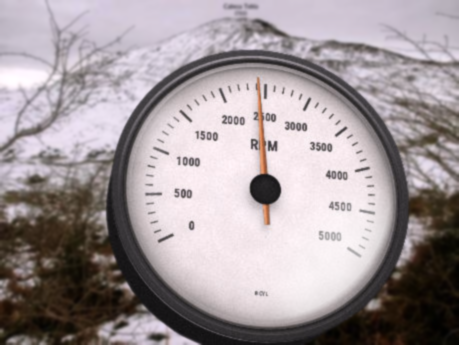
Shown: 2400 rpm
